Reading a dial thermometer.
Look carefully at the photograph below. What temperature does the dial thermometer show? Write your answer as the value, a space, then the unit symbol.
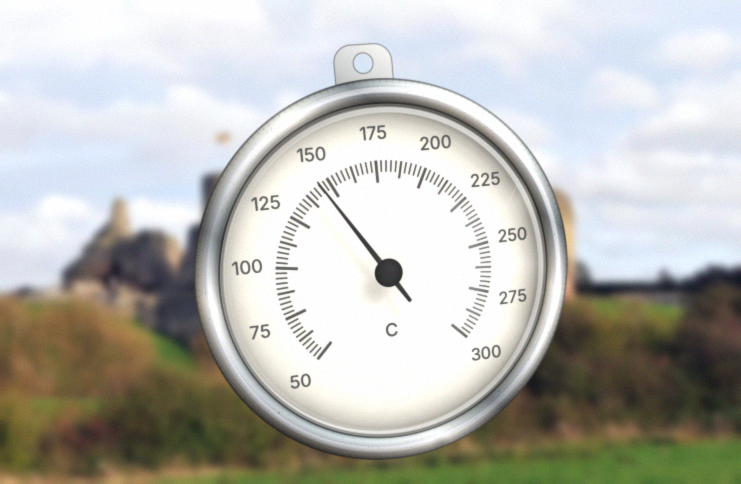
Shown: 145 °C
